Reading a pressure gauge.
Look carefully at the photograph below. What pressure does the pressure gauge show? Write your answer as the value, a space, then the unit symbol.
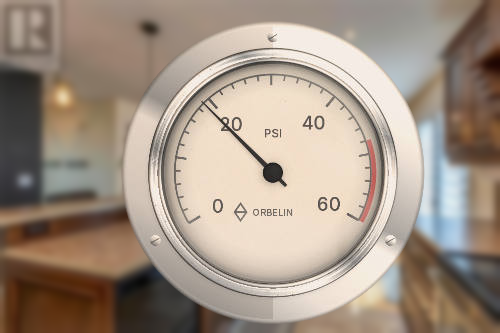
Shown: 19 psi
